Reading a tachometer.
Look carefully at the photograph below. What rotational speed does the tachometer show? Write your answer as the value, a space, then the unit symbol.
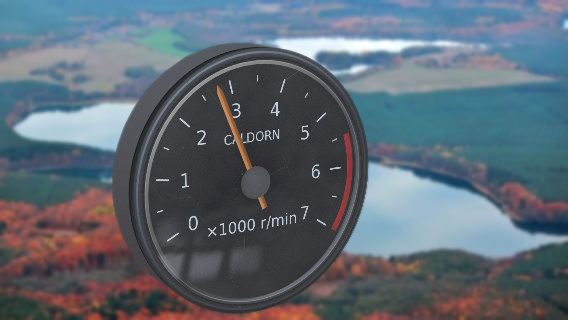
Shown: 2750 rpm
